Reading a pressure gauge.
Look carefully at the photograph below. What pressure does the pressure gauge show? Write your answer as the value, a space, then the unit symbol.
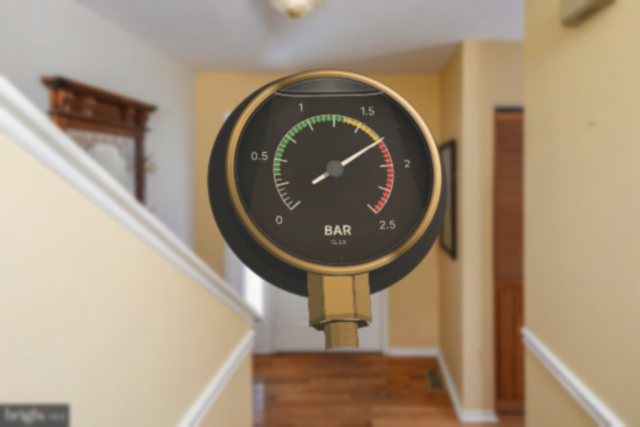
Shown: 1.75 bar
